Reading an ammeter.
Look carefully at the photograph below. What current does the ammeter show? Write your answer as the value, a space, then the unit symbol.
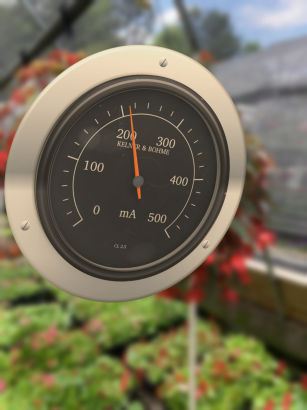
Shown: 210 mA
